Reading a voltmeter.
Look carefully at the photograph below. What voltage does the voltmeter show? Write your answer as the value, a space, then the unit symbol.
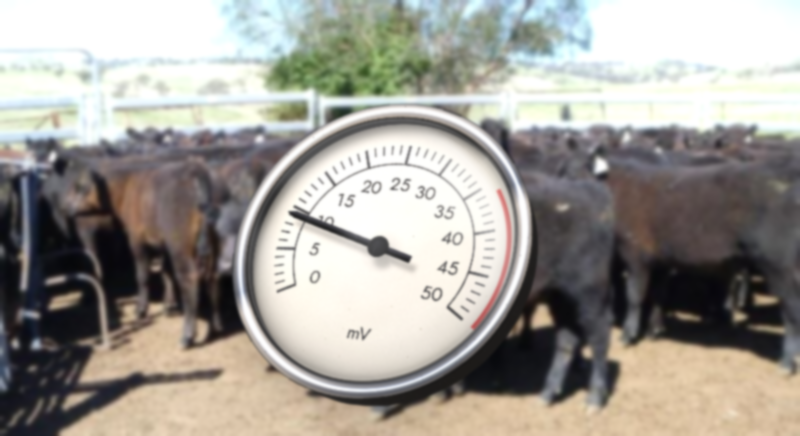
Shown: 9 mV
